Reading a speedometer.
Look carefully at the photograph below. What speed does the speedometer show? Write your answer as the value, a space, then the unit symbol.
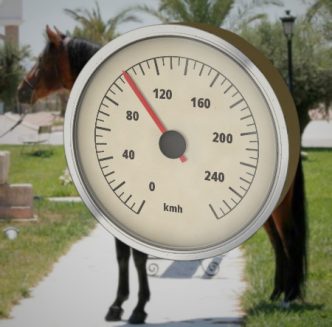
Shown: 100 km/h
